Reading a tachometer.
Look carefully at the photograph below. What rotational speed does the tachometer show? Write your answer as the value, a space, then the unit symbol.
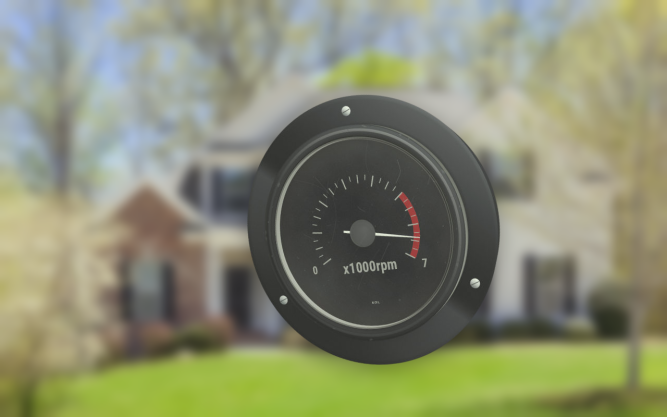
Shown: 6375 rpm
